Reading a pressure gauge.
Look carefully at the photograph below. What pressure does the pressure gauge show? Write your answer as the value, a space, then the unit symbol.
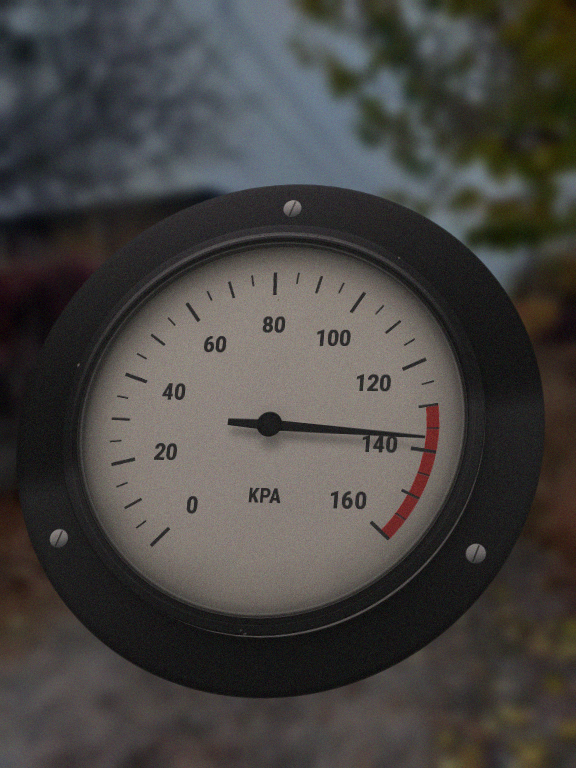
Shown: 137.5 kPa
